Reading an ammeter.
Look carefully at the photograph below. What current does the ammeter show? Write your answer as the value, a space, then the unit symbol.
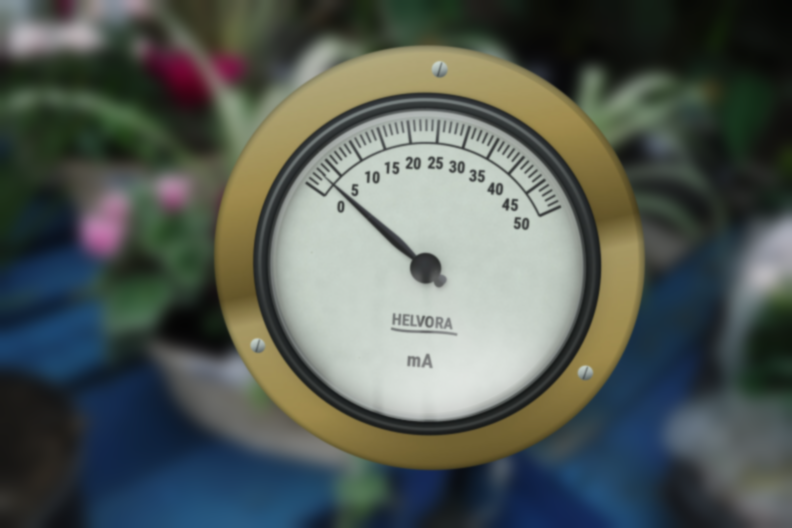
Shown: 3 mA
